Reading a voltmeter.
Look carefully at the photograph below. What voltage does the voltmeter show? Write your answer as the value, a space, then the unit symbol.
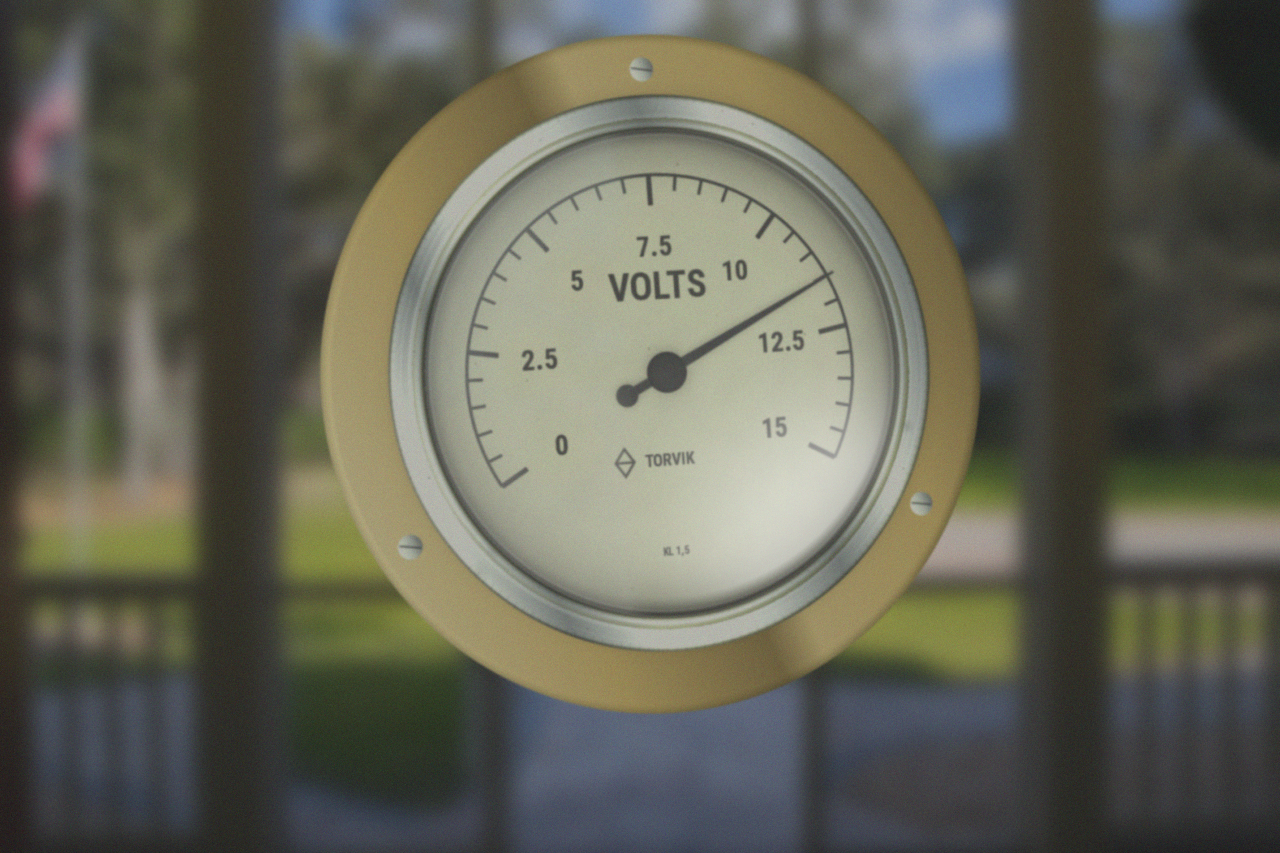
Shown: 11.5 V
